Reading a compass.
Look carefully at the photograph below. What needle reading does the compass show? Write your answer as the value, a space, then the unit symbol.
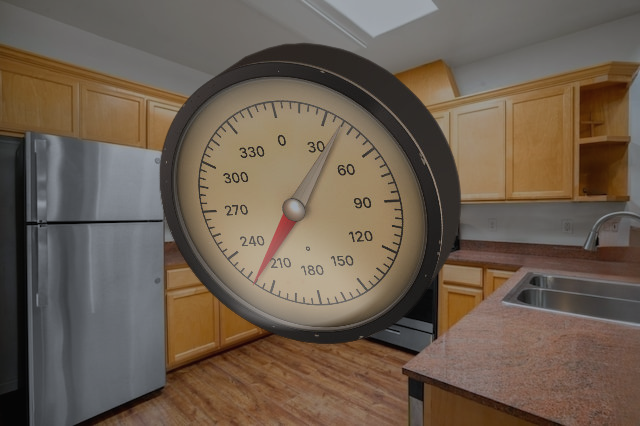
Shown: 220 °
